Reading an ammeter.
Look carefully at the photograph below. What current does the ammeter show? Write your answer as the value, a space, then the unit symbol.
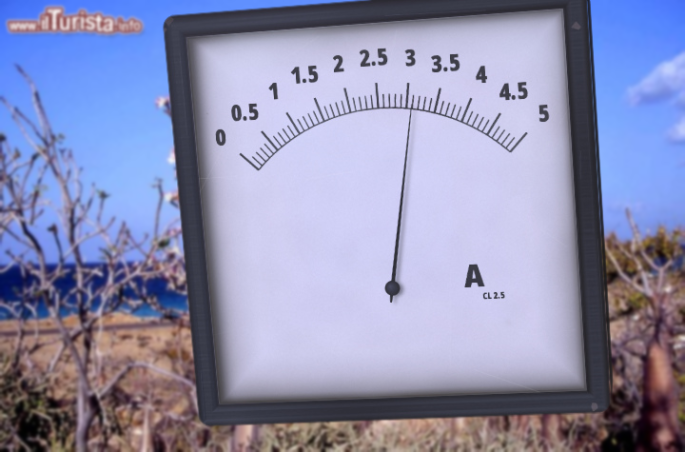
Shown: 3.1 A
